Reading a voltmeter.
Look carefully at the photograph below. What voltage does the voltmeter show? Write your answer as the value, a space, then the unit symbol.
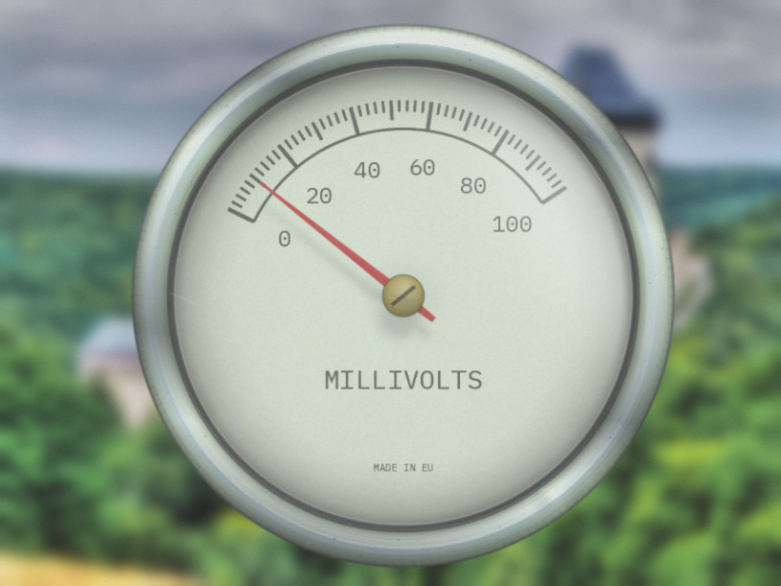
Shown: 10 mV
